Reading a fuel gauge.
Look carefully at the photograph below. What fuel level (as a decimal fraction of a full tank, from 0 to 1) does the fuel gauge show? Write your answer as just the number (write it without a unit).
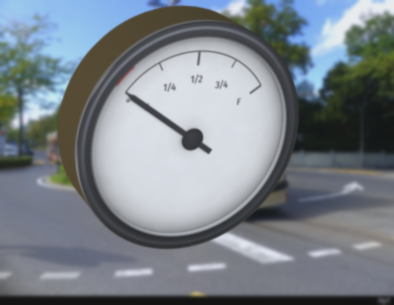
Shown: 0
